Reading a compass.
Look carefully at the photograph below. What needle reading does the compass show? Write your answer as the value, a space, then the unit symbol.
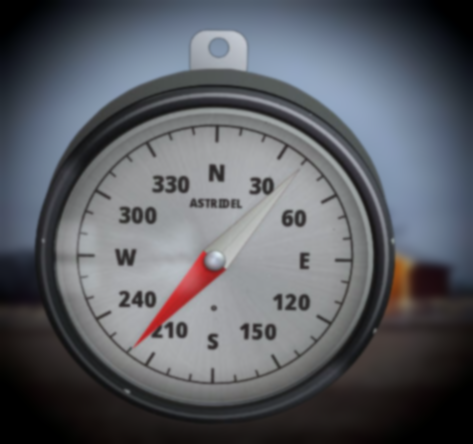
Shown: 220 °
